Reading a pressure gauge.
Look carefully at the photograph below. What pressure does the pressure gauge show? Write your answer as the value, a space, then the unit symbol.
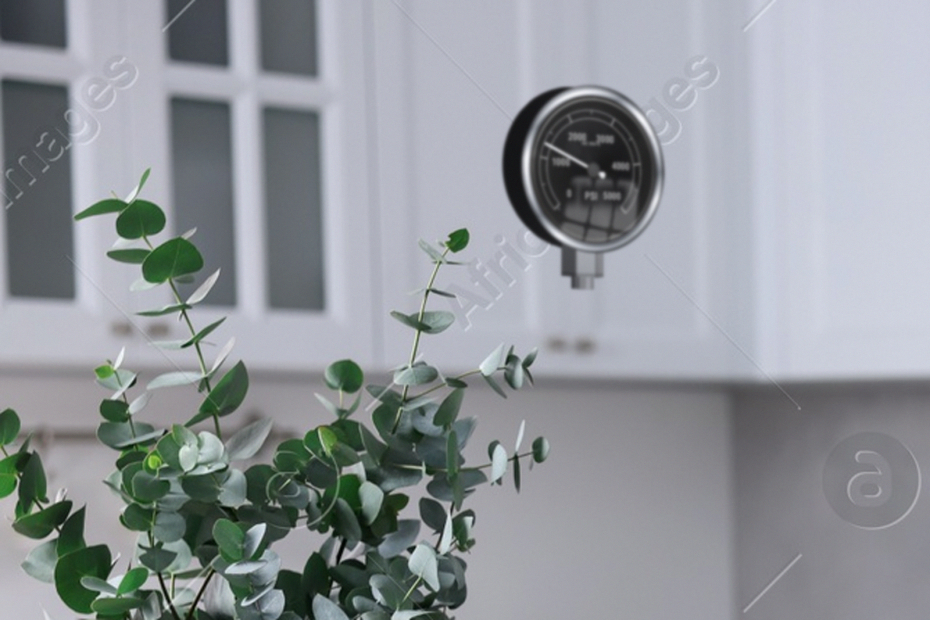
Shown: 1250 psi
